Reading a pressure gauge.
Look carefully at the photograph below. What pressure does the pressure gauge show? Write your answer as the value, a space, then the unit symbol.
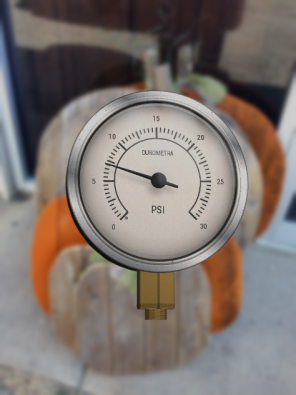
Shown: 7 psi
